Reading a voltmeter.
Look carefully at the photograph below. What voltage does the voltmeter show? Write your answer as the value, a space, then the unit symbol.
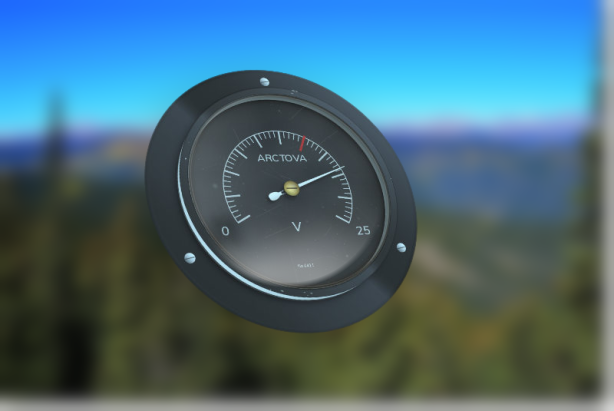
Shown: 19.5 V
